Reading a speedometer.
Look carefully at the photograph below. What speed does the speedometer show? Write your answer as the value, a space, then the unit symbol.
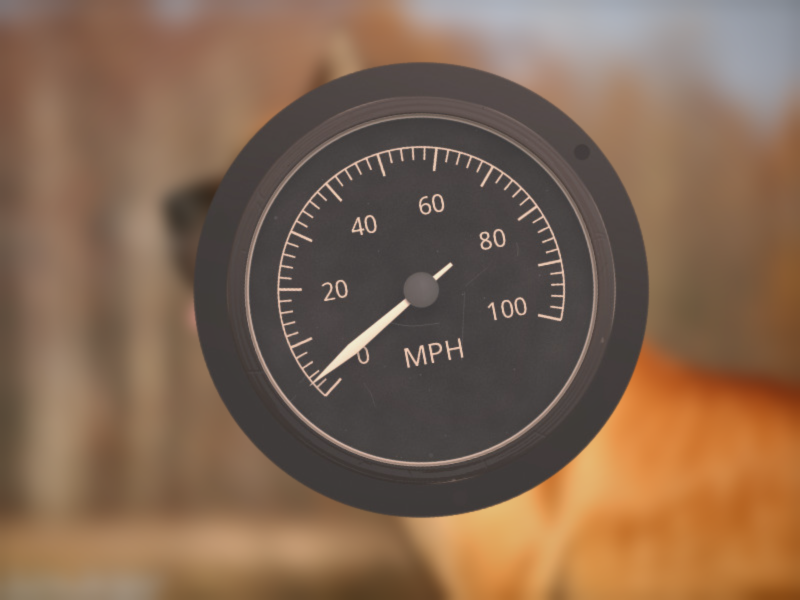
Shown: 3 mph
